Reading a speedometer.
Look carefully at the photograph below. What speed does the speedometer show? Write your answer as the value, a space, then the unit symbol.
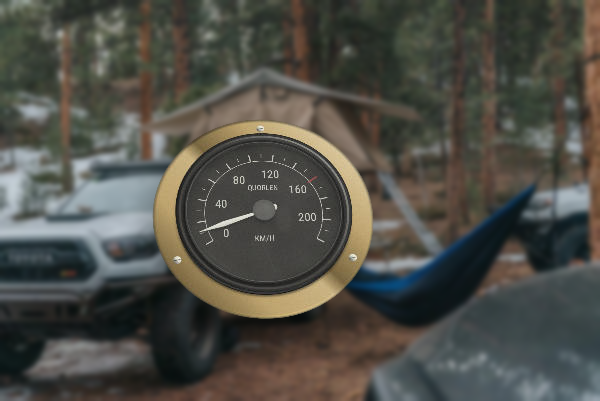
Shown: 10 km/h
